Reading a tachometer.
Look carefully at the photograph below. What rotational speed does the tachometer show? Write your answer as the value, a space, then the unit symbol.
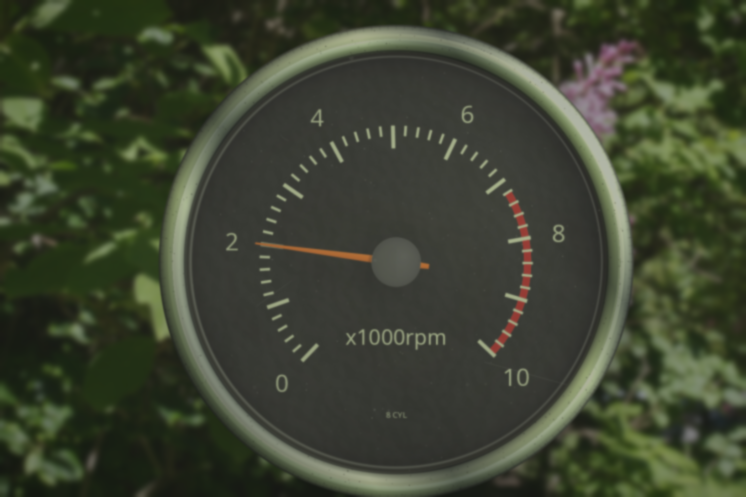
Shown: 2000 rpm
